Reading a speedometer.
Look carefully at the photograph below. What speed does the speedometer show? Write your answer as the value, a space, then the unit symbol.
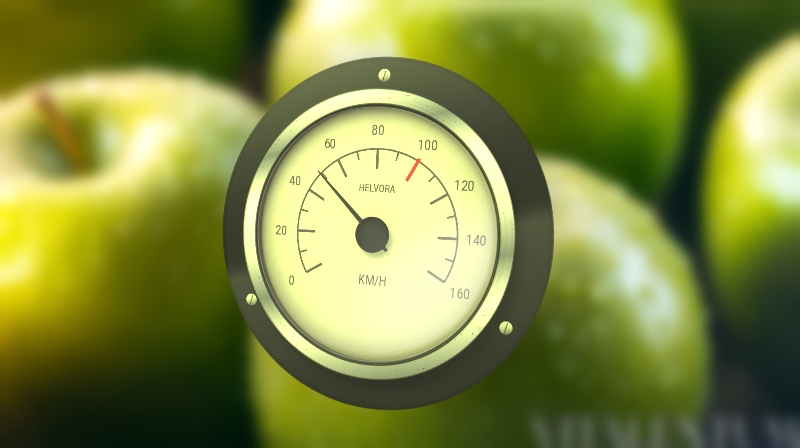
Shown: 50 km/h
